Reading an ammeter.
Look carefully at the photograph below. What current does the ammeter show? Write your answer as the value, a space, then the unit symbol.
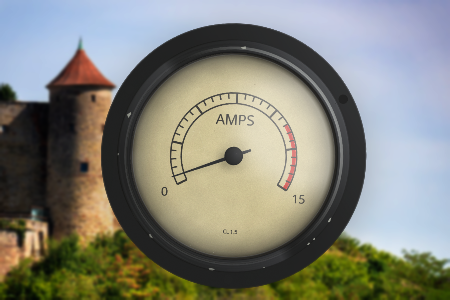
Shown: 0.5 A
